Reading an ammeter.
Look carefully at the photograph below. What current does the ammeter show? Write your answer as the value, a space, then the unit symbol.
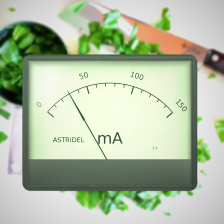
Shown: 30 mA
